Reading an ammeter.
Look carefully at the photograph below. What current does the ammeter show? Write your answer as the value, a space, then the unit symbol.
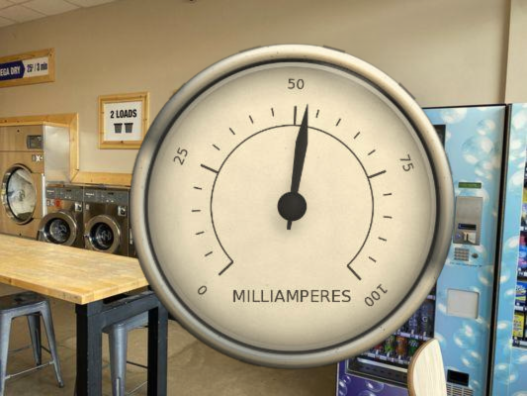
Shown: 52.5 mA
